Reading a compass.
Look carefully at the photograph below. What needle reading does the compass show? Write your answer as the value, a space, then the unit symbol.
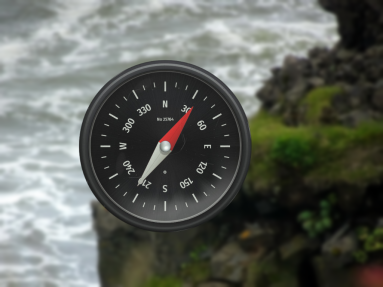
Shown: 35 °
